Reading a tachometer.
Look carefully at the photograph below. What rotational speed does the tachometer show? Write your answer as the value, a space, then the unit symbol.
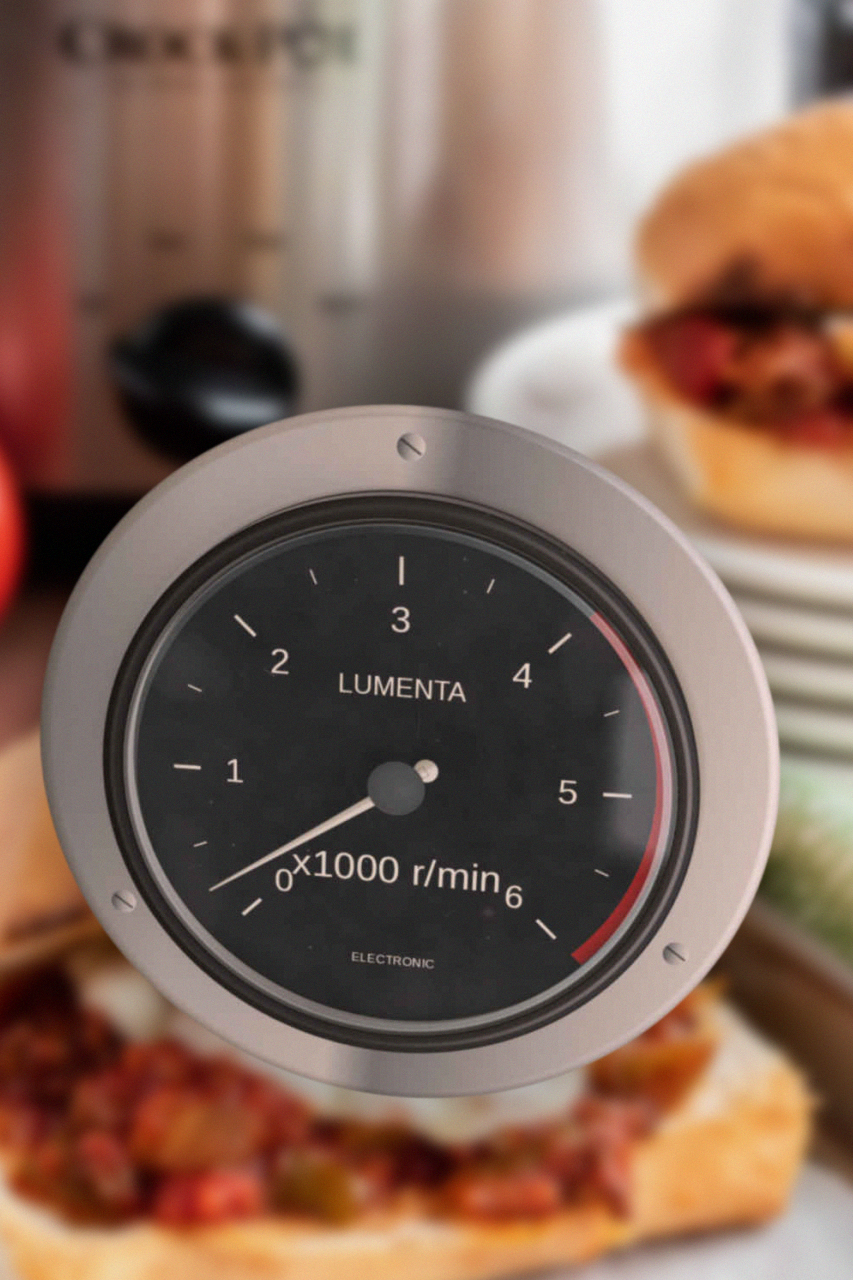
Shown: 250 rpm
